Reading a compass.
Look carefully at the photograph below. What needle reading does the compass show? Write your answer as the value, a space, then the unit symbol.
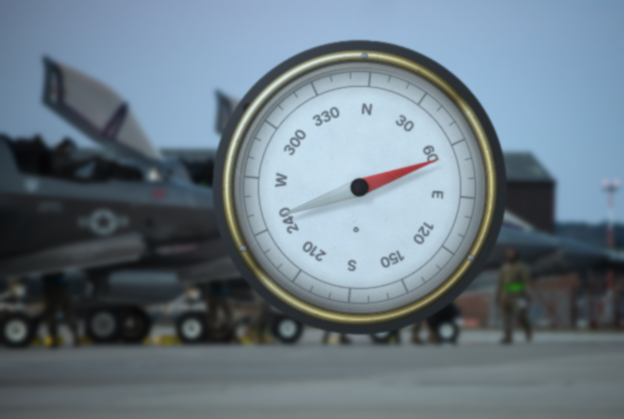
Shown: 65 °
